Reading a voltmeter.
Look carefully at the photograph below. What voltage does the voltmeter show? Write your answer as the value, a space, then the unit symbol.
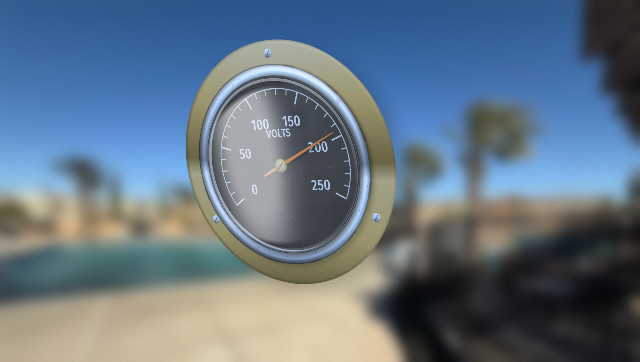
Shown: 195 V
